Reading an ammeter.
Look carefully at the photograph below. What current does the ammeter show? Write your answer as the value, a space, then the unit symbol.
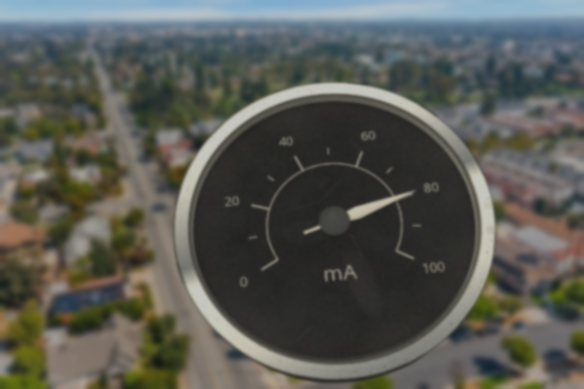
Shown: 80 mA
